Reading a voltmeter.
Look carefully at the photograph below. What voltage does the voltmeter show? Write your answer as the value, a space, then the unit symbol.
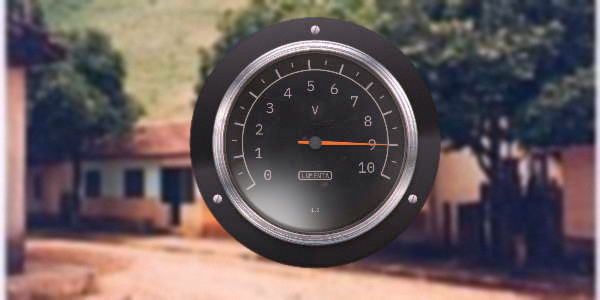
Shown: 9 V
